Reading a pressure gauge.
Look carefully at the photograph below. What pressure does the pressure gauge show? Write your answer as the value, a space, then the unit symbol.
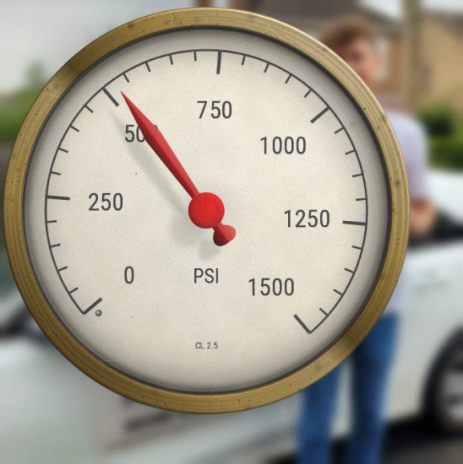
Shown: 525 psi
